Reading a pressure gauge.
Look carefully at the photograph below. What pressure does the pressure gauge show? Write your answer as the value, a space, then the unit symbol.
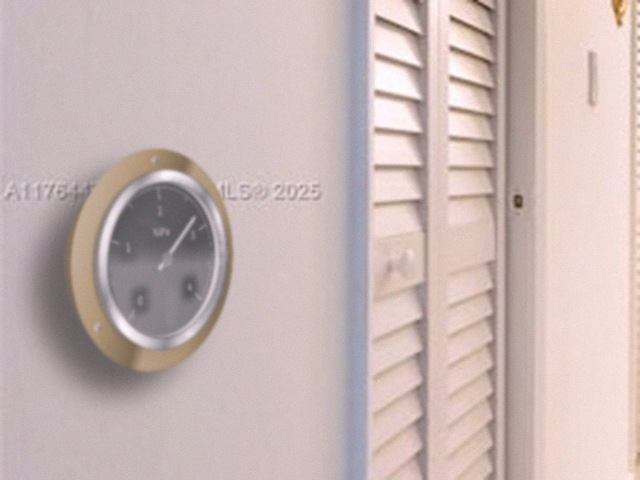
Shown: 2.75 MPa
